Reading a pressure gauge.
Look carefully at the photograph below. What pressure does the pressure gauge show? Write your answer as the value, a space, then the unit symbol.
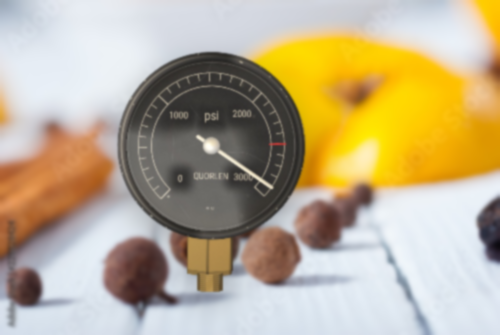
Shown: 2900 psi
